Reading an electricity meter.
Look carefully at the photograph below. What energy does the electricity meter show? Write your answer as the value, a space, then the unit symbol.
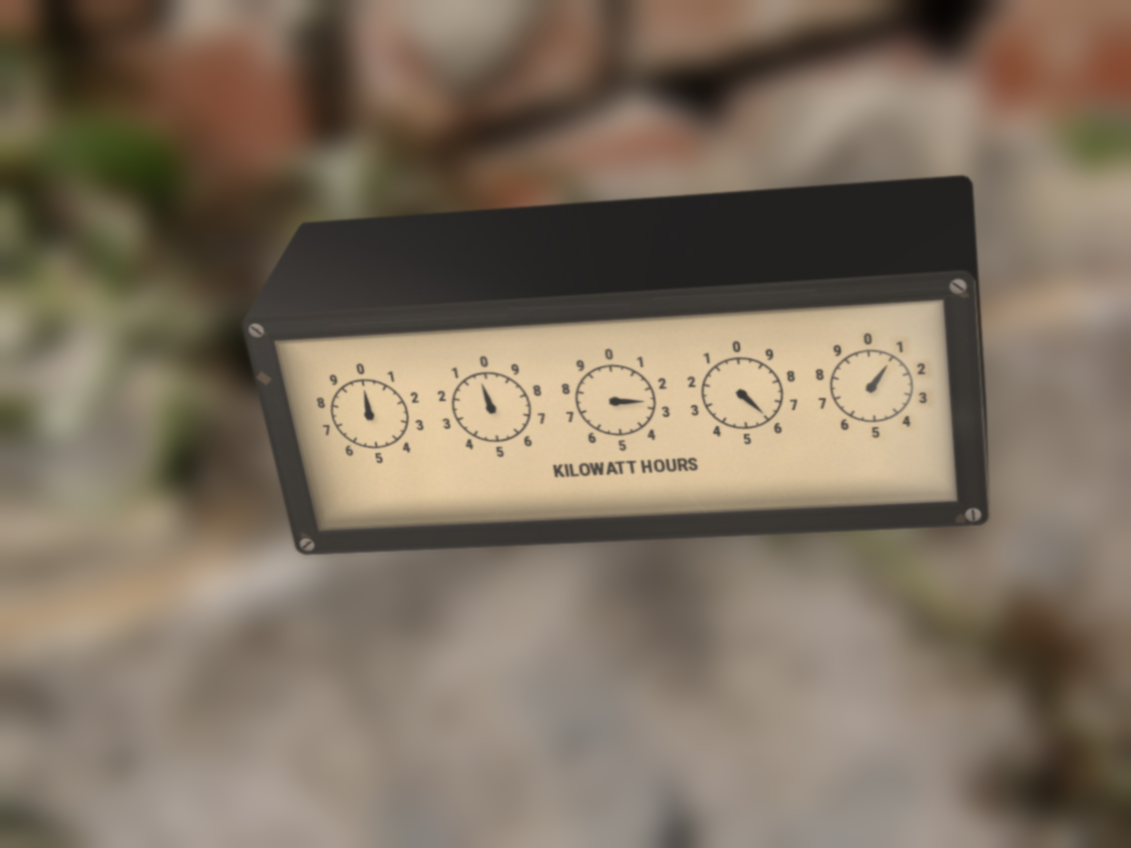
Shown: 261 kWh
